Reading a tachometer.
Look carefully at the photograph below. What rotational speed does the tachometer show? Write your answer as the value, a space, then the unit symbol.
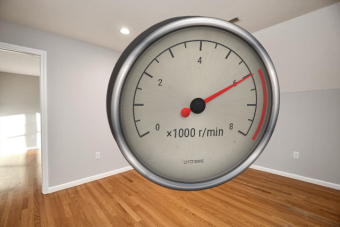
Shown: 6000 rpm
